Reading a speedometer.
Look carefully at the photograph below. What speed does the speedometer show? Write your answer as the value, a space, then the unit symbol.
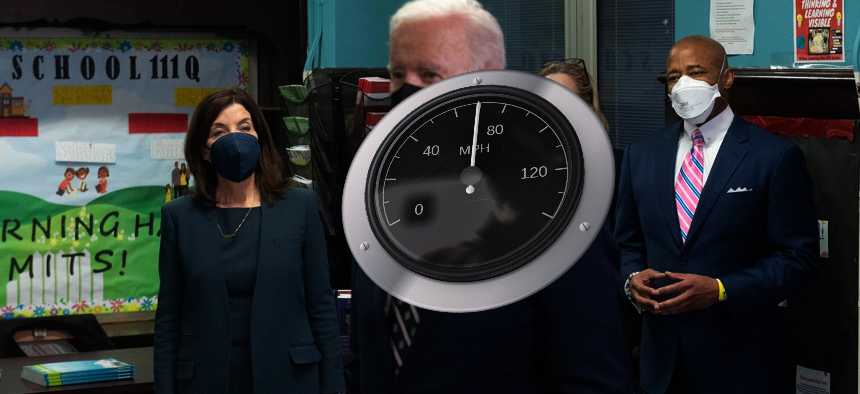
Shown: 70 mph
